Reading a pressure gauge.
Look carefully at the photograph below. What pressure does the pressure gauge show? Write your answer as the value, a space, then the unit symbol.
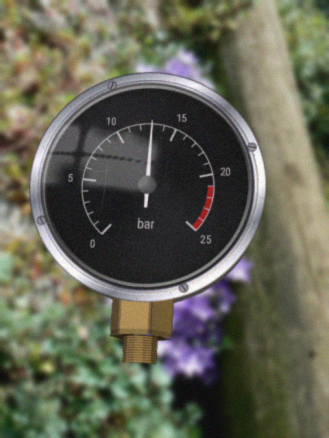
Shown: 13 bar
